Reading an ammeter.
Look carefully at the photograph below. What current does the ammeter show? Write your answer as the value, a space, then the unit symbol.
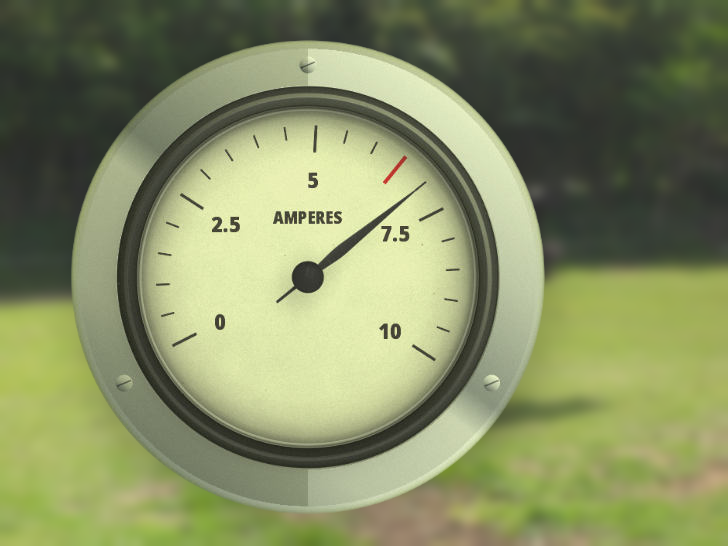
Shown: 7 A
